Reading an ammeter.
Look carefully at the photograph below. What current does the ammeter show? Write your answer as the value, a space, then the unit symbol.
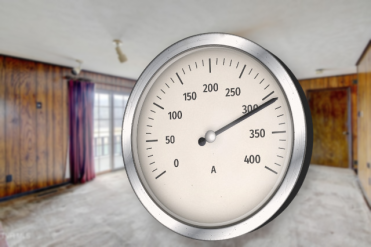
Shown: 310 A
